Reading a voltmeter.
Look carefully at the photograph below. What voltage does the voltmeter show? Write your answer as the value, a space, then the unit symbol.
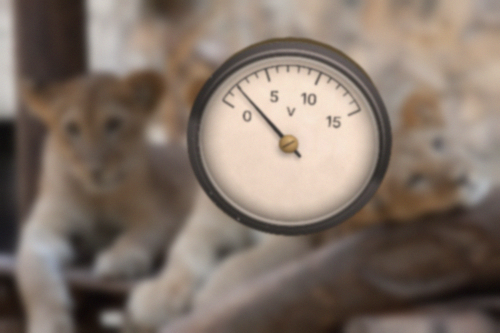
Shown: 2 V
